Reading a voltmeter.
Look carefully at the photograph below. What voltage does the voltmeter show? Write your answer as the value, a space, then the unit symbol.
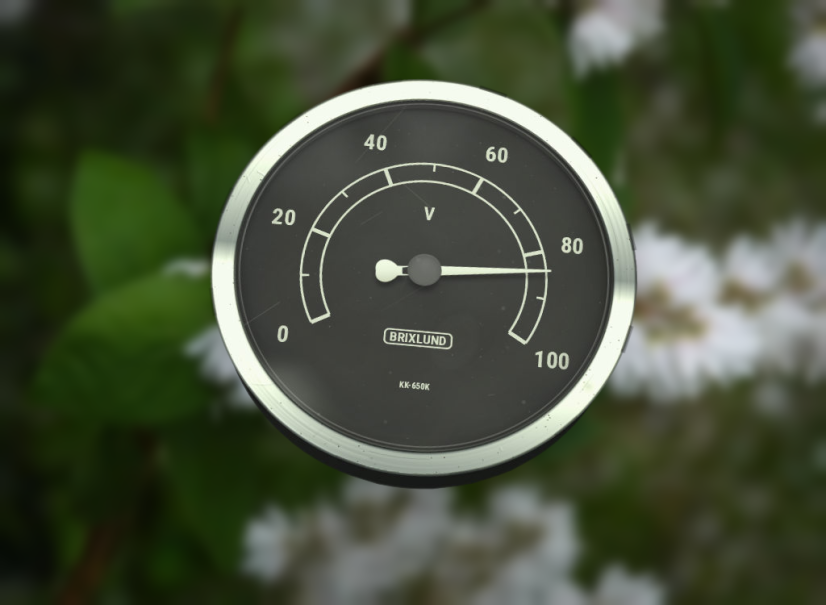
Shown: 85 V
